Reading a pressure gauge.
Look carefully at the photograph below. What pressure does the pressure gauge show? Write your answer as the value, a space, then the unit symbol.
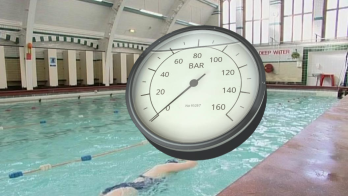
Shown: 0 bar
